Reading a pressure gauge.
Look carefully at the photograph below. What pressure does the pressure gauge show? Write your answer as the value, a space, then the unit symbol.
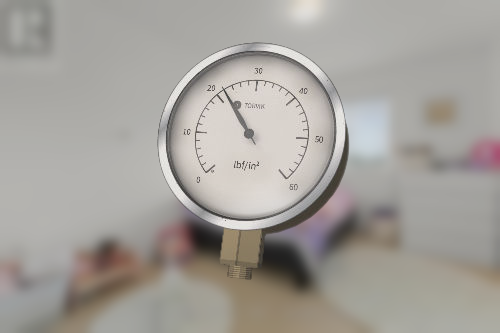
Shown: 22 psi
